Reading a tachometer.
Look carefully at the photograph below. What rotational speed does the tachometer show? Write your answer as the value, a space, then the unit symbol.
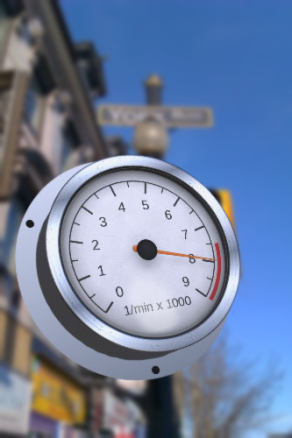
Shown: 8000 rpm
